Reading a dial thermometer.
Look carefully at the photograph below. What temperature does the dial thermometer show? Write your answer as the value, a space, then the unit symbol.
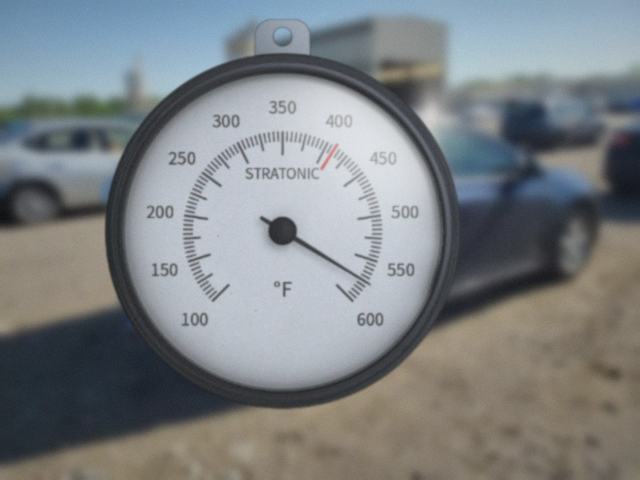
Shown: 575 °F
